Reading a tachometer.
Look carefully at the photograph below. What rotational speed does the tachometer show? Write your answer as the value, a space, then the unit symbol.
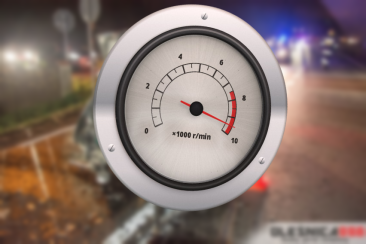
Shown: 9500 rpm
